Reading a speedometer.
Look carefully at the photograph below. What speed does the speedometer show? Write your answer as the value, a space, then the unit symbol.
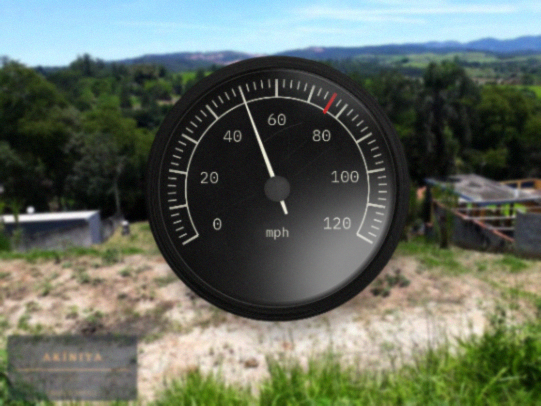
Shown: 50 mph
